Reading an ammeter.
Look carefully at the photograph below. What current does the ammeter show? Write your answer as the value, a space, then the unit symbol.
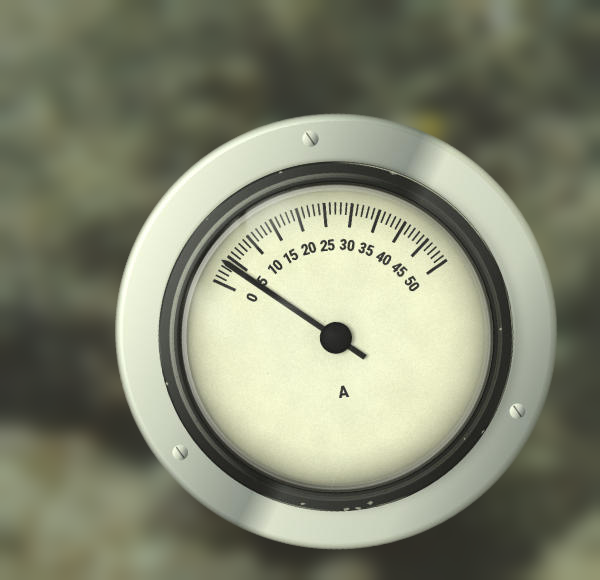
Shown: 4 A
